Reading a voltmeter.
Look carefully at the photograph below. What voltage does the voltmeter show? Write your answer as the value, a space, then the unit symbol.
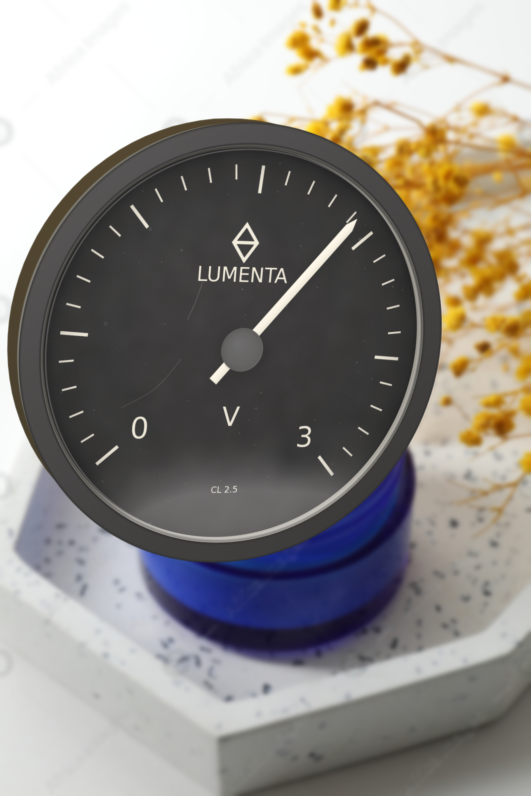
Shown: 1.9 V
